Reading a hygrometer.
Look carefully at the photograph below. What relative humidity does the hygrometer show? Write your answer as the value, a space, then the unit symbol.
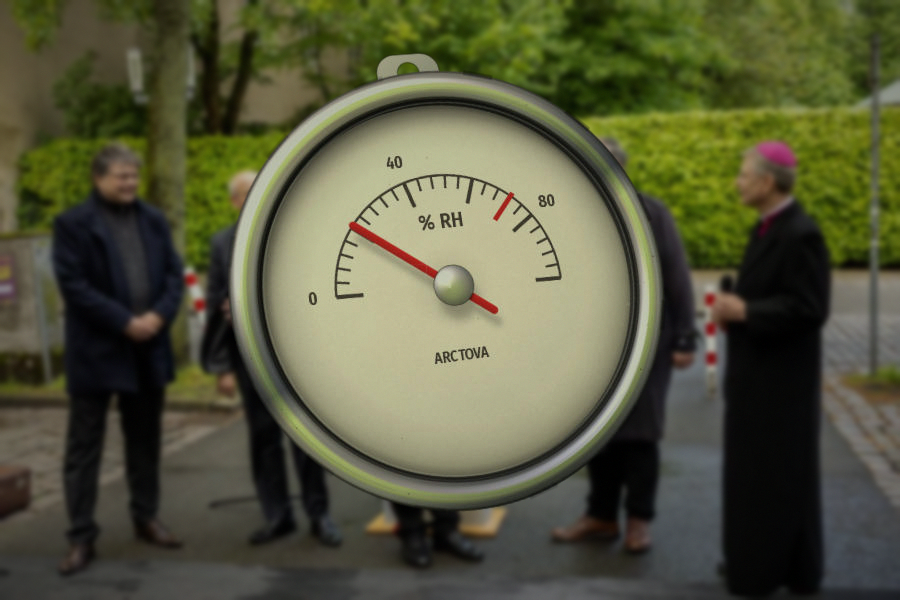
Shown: 20 %
